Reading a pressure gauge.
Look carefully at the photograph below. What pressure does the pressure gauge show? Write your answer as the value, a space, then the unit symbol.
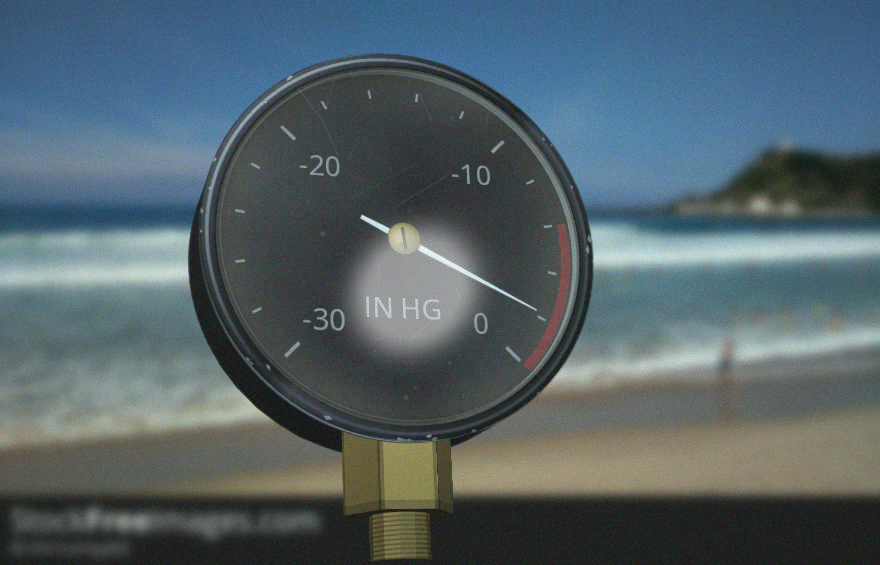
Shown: -2 inHg
